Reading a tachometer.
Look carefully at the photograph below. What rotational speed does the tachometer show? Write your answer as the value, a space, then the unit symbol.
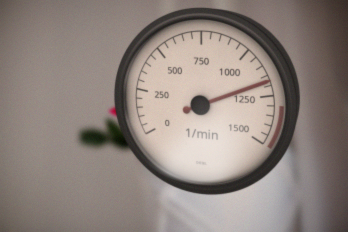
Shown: 1175 rpm
